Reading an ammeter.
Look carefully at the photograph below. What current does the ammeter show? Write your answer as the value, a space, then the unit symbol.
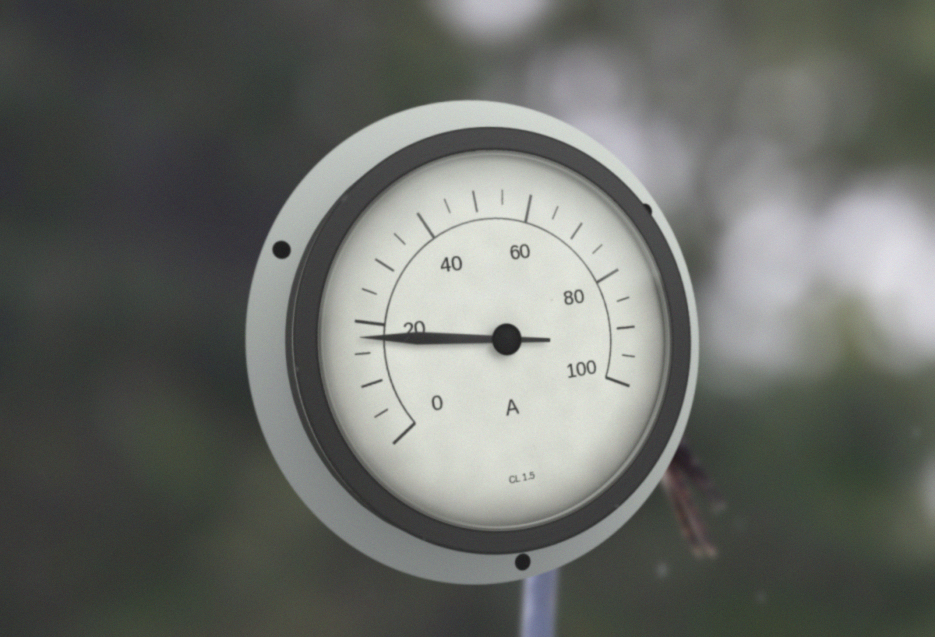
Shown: 17.5 A
